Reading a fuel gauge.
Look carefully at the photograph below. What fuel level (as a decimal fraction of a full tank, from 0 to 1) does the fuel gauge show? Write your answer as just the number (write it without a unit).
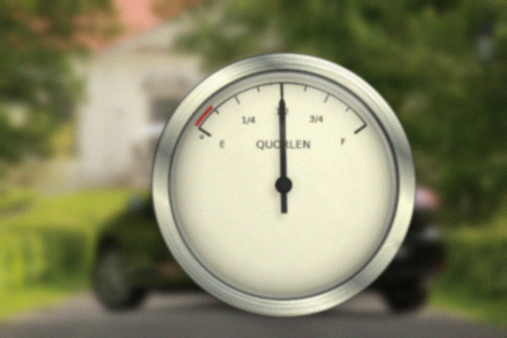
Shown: 0.5
